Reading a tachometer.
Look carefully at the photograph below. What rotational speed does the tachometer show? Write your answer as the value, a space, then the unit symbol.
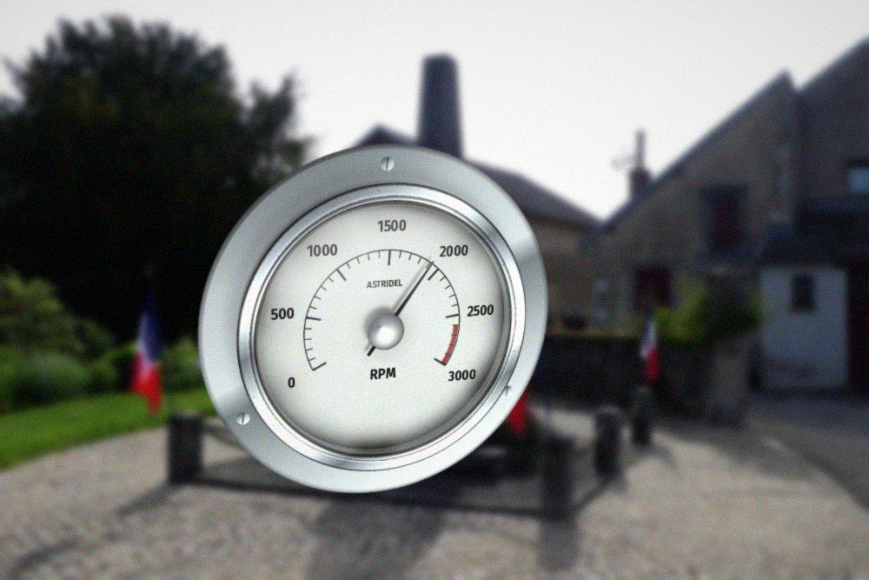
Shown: 1900 rpm
